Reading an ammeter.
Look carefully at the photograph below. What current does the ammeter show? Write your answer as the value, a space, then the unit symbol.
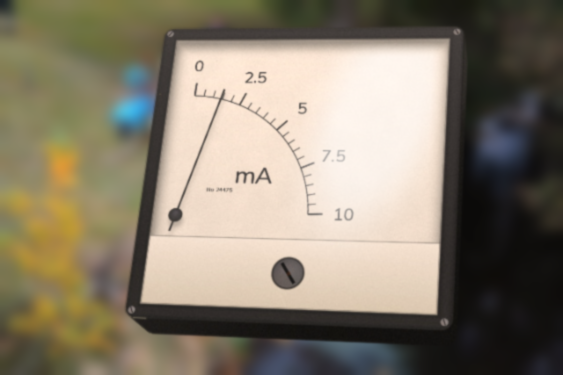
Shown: 1.5 mA
